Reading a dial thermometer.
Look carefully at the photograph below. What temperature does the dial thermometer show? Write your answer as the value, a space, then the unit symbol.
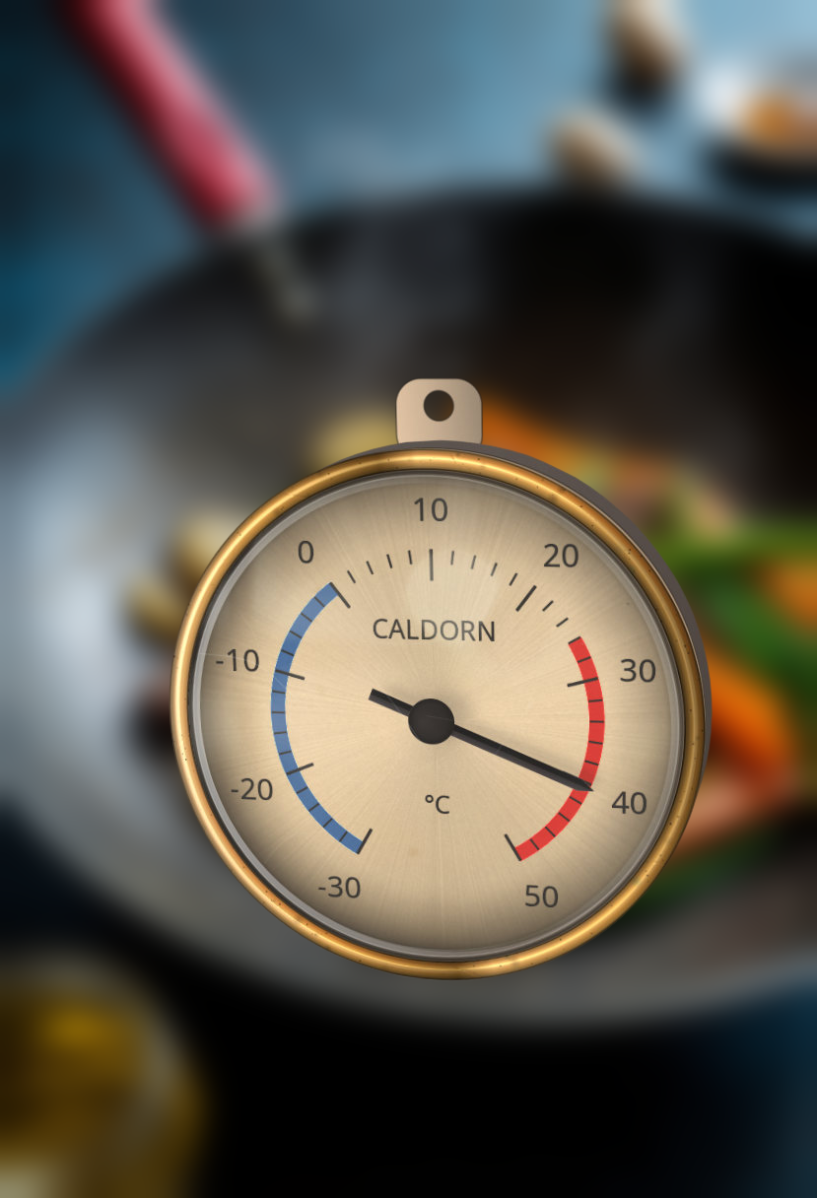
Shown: 40 °C
